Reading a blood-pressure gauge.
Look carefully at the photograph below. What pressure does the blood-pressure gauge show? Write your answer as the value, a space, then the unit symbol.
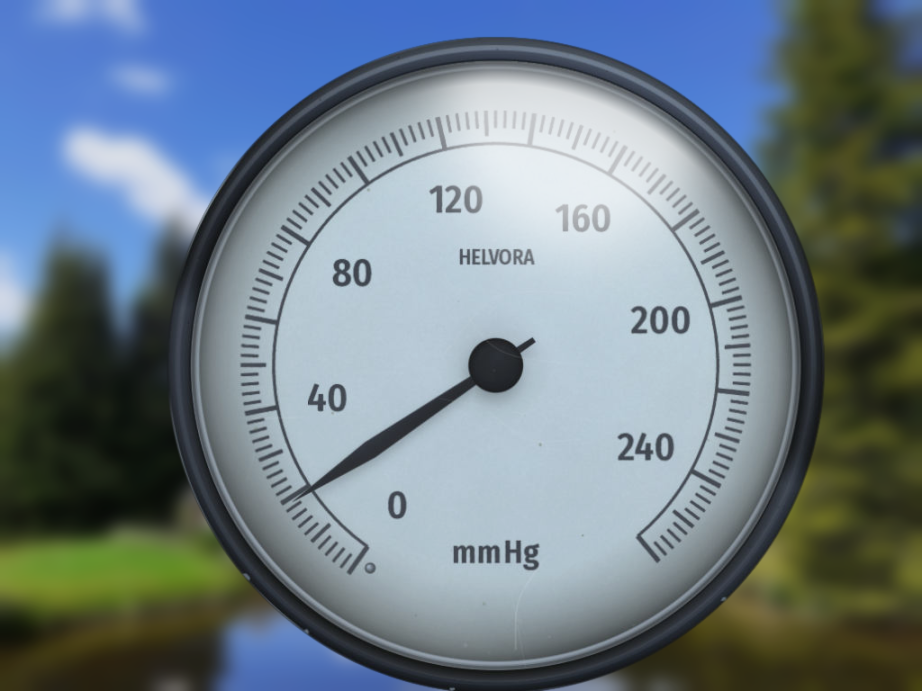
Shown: 19 mmHg
